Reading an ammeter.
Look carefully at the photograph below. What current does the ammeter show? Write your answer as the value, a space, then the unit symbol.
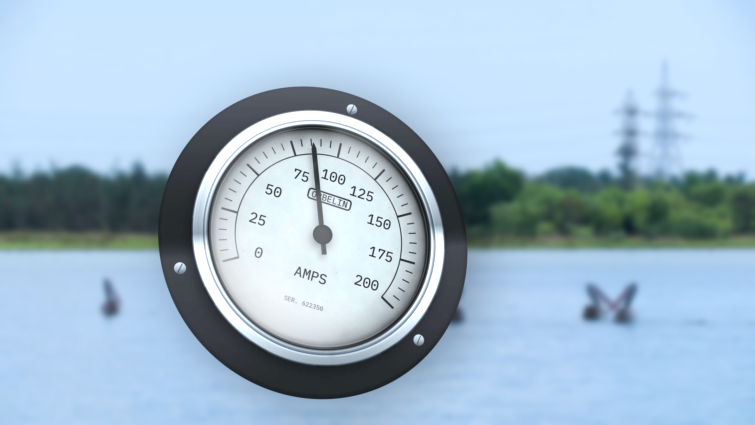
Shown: 85 A
